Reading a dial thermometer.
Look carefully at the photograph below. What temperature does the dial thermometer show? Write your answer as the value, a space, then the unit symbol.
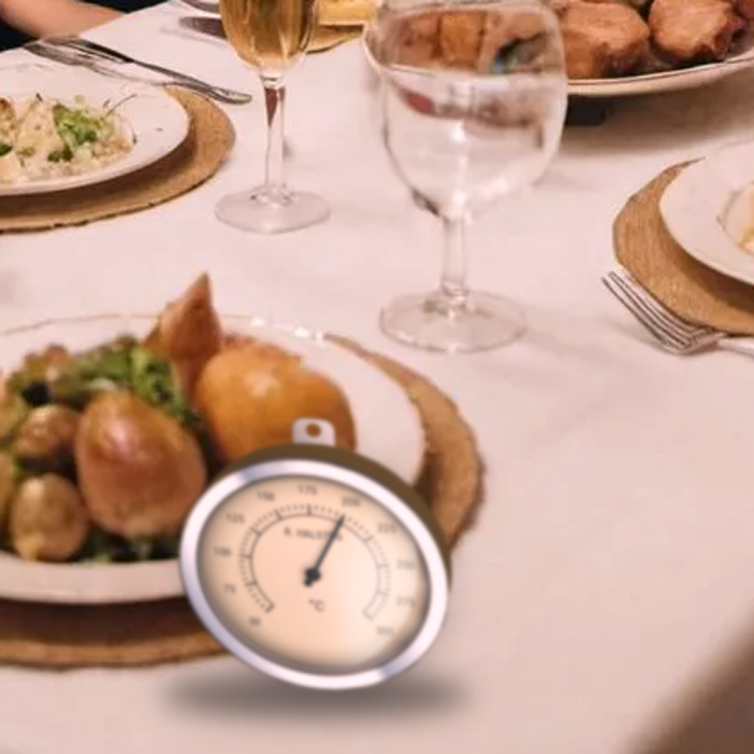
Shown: 200 °C
